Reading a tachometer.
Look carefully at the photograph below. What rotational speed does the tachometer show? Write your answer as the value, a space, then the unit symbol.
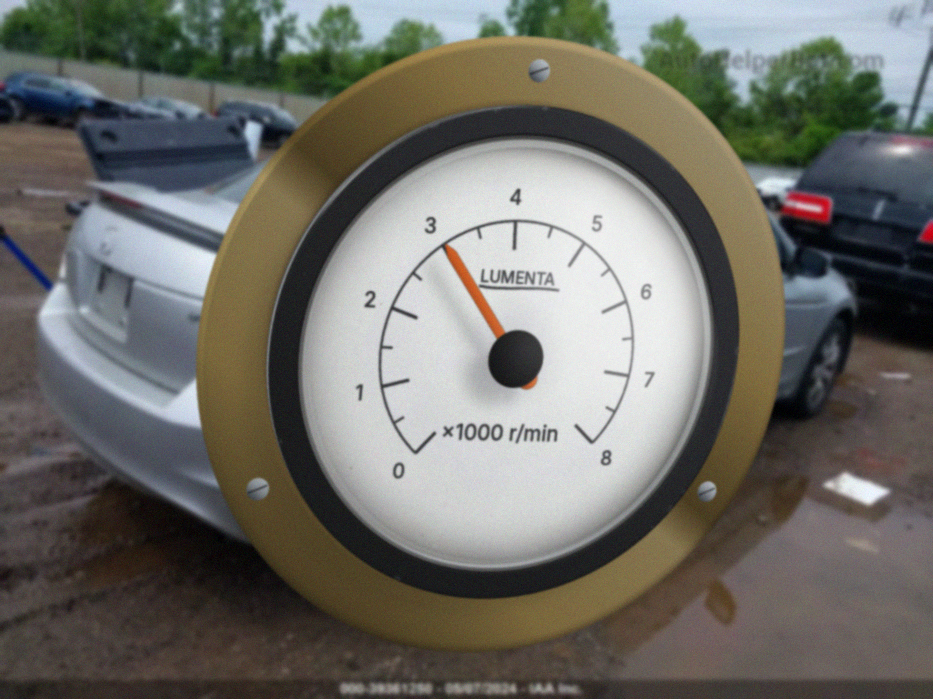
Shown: 3000 rpm
